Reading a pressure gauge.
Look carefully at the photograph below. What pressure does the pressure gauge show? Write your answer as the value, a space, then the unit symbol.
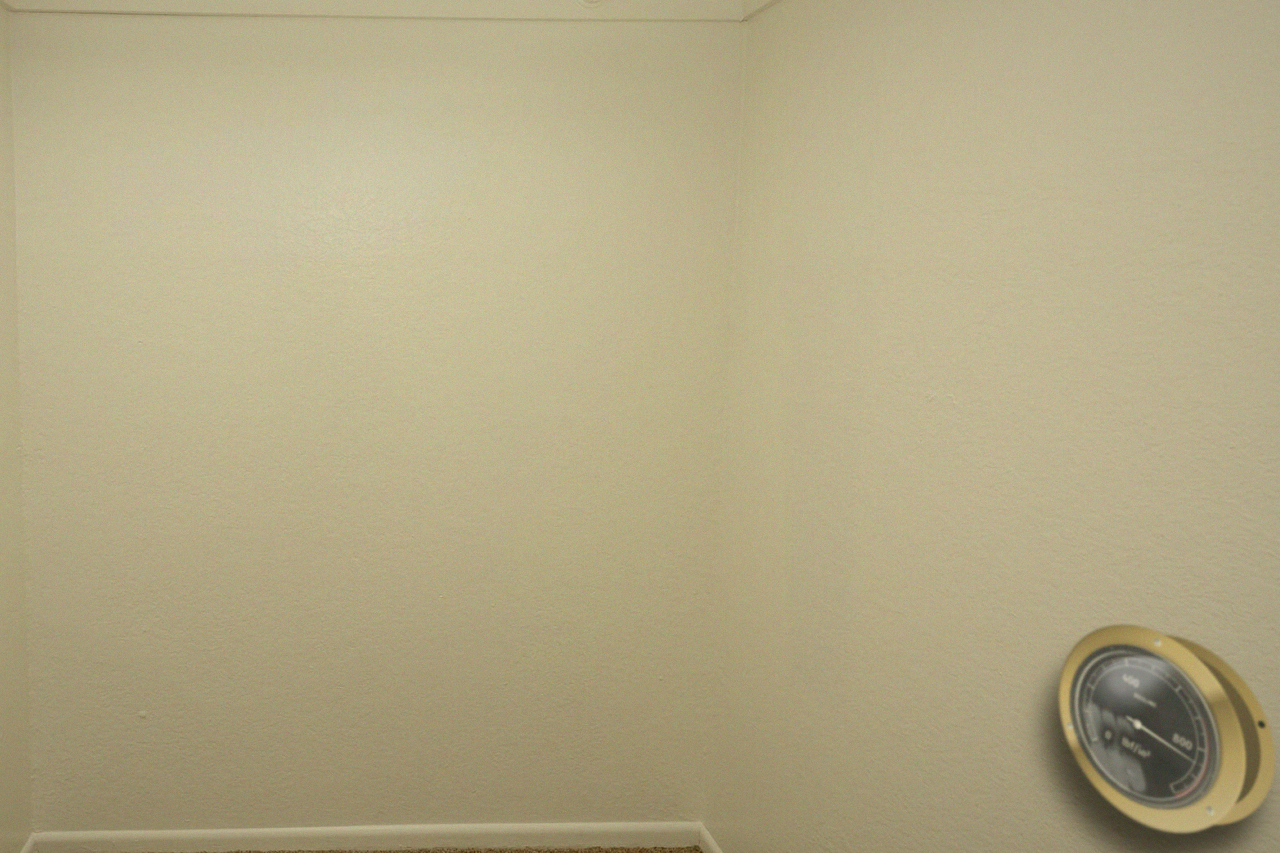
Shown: 850 psi
